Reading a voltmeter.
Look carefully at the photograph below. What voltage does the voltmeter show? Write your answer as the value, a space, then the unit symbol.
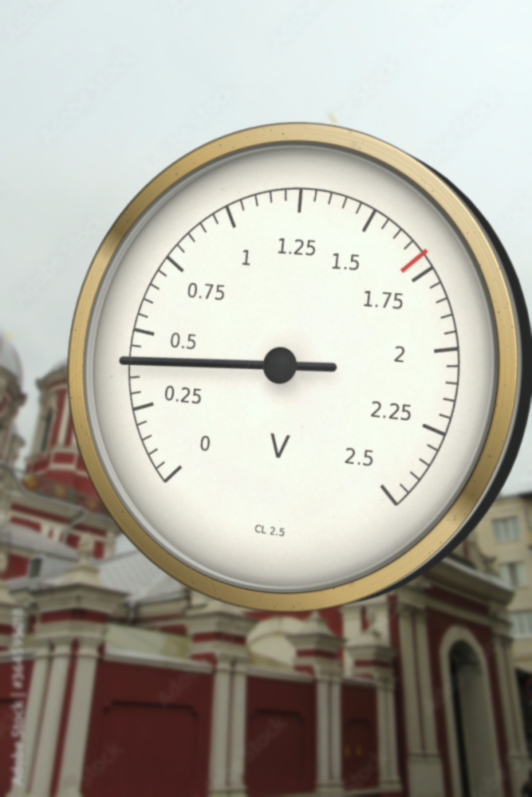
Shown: 0.4 V
